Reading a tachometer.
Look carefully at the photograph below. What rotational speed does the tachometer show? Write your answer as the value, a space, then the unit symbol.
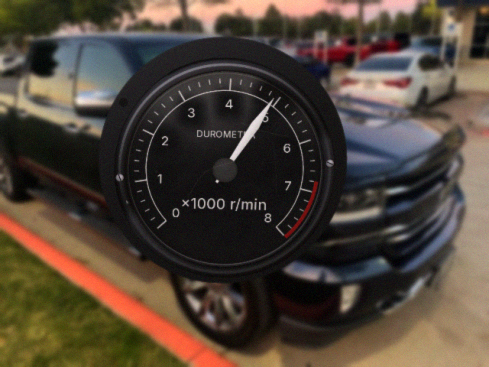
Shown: 4900 rpm
